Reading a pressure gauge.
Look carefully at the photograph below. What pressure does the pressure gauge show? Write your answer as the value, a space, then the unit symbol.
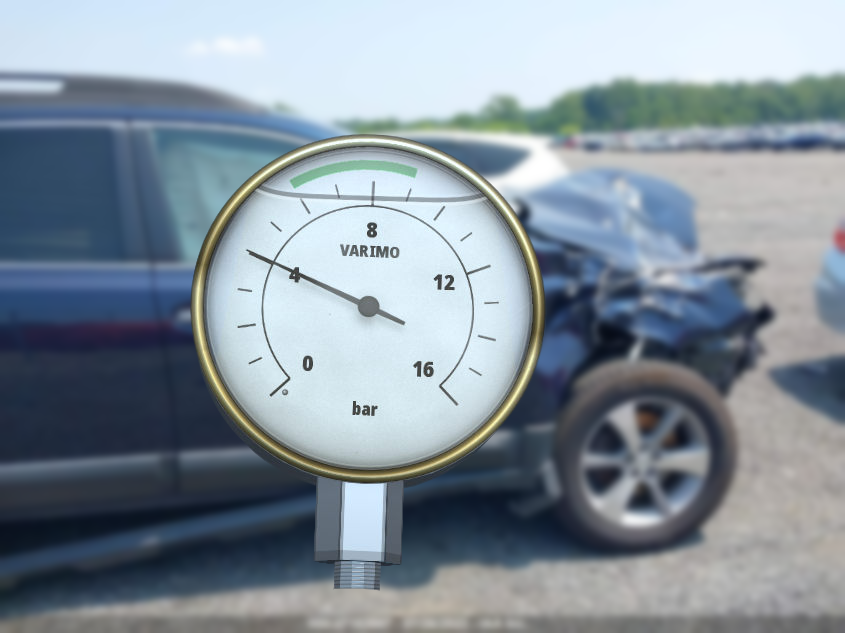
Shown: 4 bar
